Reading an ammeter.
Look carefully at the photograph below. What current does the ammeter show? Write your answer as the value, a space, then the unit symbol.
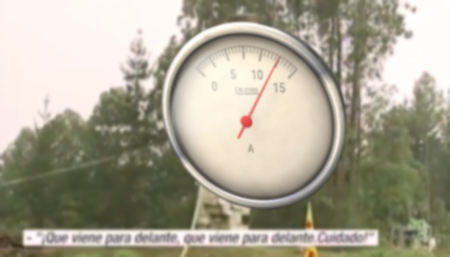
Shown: 12.5 A
